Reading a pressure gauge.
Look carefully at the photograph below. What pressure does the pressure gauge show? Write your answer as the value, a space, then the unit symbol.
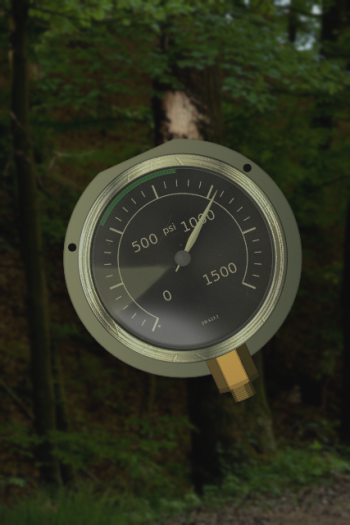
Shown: 1025 psi
